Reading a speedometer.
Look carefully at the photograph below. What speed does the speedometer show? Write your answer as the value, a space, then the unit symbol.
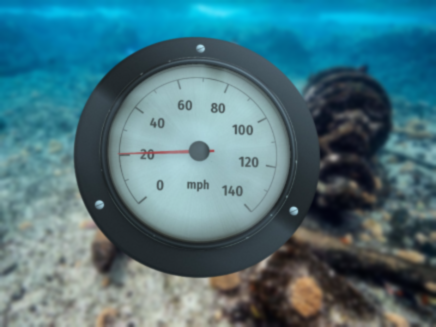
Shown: 20 mph
